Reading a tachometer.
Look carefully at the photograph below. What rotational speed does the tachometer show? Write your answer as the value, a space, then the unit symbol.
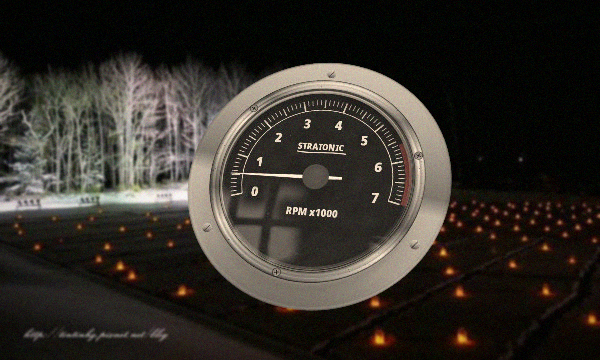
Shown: 500 rpm
